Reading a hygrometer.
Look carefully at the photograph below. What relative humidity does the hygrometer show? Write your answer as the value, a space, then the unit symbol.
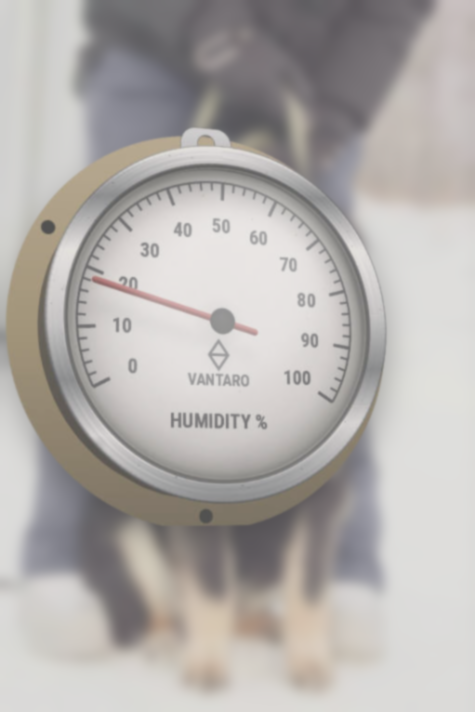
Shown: 18 %
